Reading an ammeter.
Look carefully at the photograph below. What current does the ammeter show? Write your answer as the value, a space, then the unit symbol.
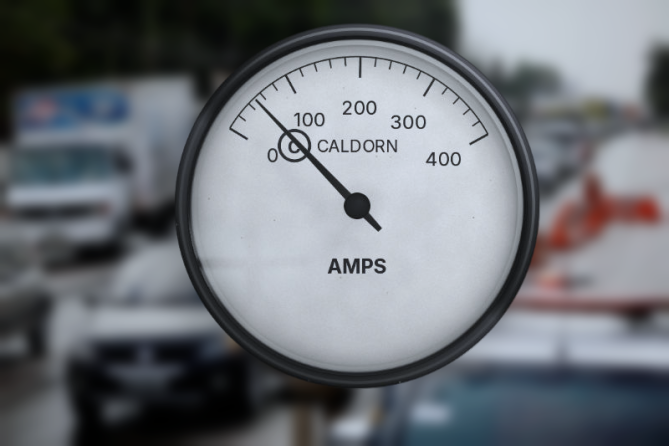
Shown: 50 A
